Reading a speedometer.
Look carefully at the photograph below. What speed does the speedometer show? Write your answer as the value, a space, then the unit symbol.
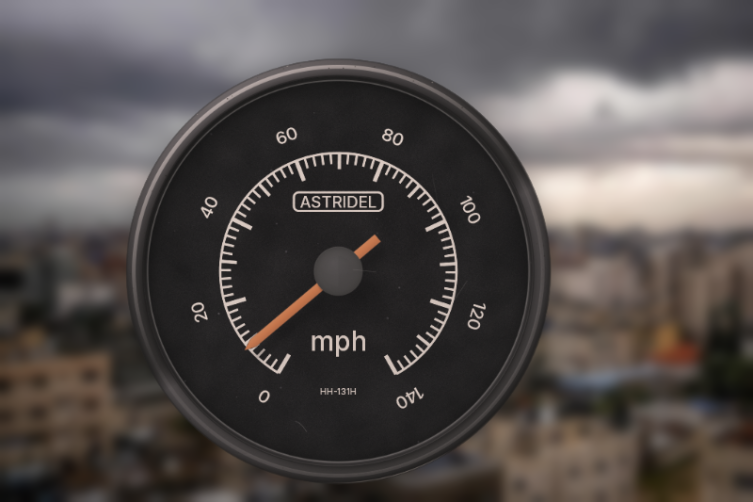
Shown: 9 mph
